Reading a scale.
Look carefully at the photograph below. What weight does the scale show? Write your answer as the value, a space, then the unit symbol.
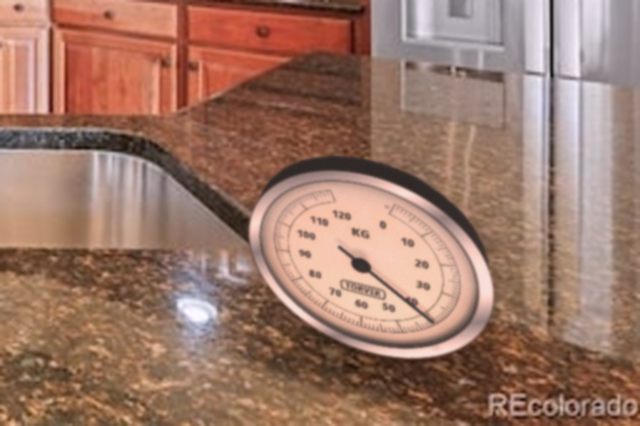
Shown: 40 kg
